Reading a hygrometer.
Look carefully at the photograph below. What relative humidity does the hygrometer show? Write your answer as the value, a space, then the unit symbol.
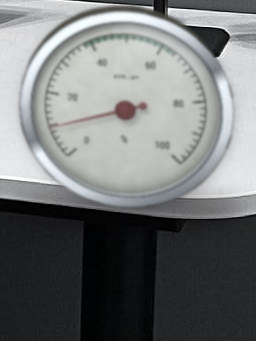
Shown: 10 %
